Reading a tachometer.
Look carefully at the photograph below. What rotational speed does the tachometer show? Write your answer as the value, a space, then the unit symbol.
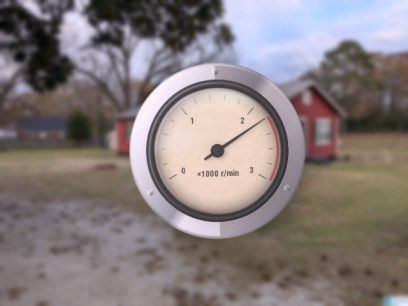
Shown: 2200 rpm
